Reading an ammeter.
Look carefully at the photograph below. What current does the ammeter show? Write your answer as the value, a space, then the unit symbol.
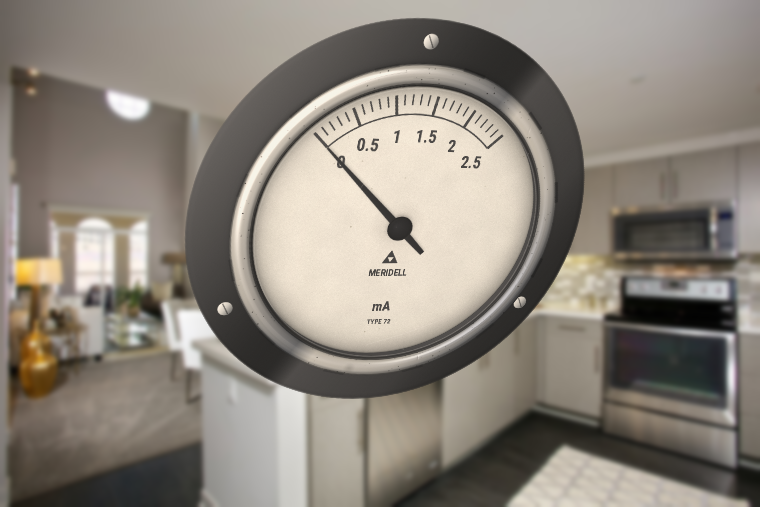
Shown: 0 mA
